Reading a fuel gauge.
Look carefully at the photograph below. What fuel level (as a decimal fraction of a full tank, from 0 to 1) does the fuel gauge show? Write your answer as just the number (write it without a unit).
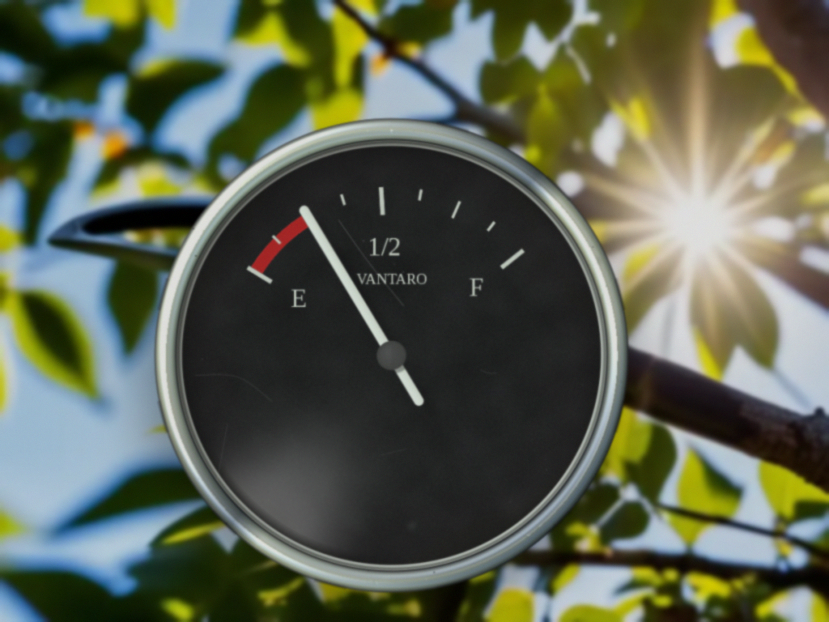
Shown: 0.25
